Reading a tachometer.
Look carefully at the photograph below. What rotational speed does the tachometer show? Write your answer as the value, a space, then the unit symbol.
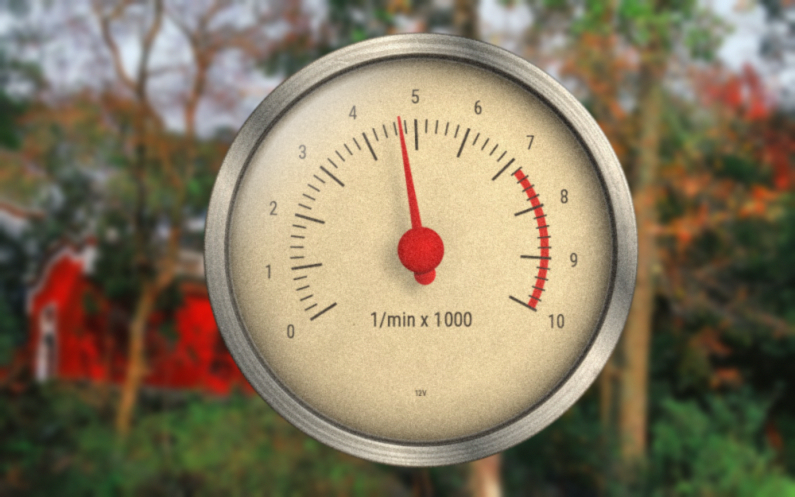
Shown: 4700 rpm
